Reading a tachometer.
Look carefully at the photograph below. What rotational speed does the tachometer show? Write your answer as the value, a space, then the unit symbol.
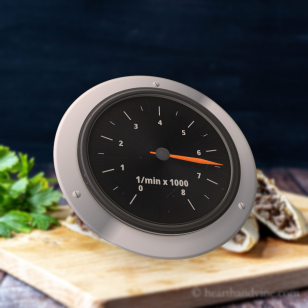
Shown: 6500 rpm
